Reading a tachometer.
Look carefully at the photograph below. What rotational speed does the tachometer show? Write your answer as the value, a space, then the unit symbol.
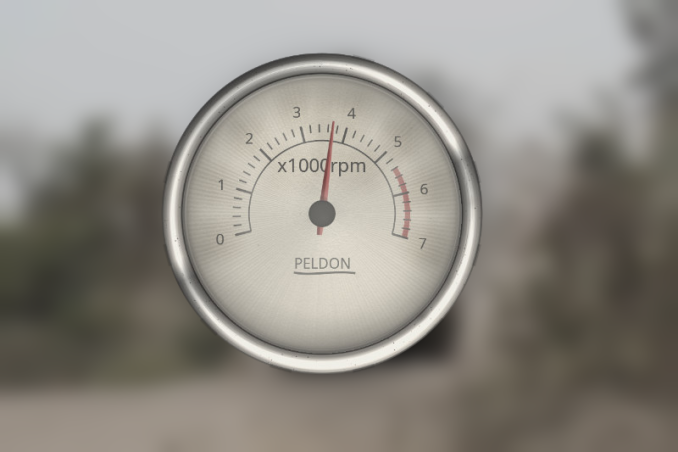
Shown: 3700 rpm
